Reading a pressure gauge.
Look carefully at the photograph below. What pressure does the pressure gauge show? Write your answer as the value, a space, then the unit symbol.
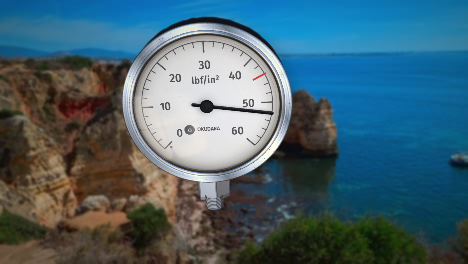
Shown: 52 psi
